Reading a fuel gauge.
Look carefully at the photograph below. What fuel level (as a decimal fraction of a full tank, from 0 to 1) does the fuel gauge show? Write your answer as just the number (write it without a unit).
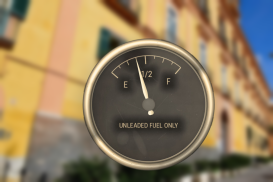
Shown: 0.375
